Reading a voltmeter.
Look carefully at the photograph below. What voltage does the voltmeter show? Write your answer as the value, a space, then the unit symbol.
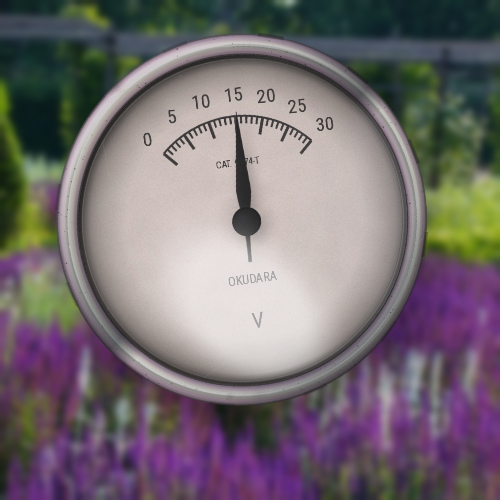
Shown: 15 V
